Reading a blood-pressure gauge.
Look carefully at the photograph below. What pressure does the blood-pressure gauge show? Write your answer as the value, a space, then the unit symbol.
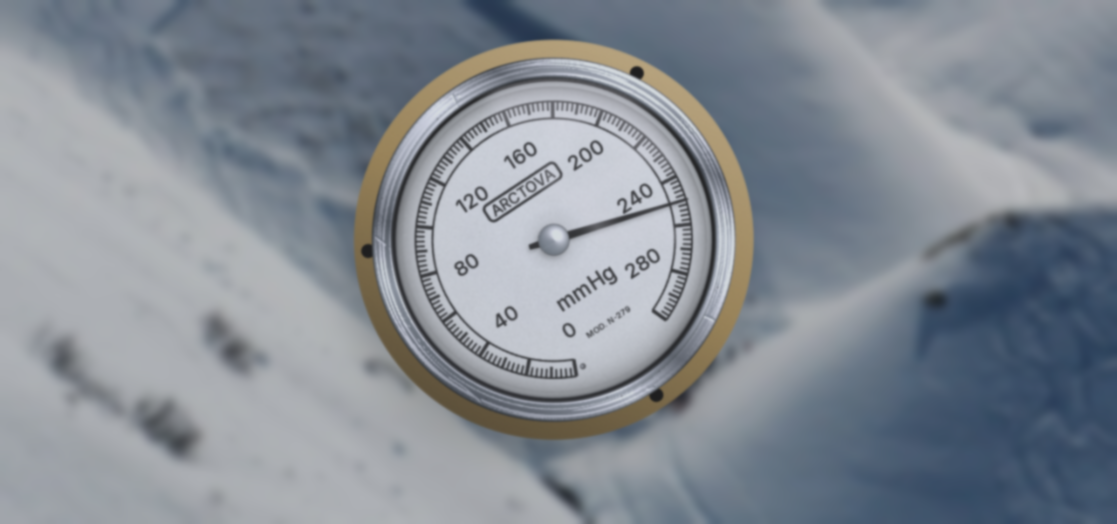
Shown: 250 mmHg
